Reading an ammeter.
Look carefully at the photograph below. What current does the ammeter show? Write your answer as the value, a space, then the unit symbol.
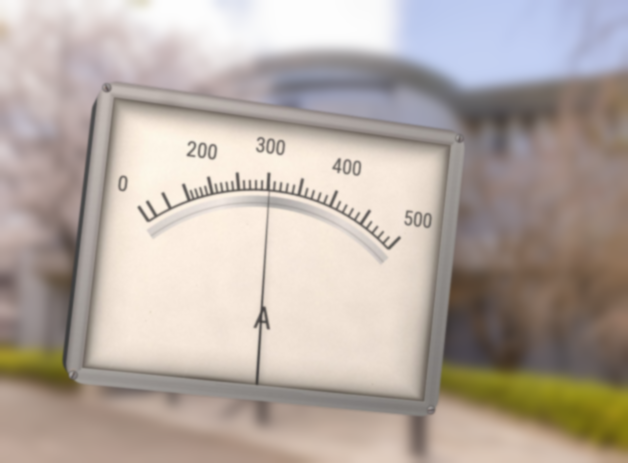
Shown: 300 A
